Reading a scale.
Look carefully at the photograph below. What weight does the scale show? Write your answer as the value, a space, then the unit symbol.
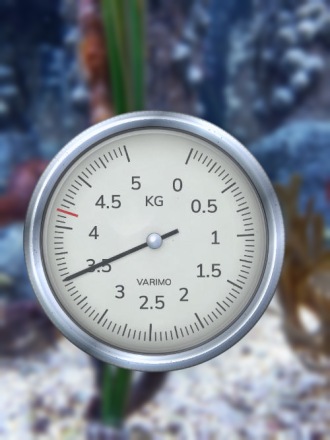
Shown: 3.5 kg
